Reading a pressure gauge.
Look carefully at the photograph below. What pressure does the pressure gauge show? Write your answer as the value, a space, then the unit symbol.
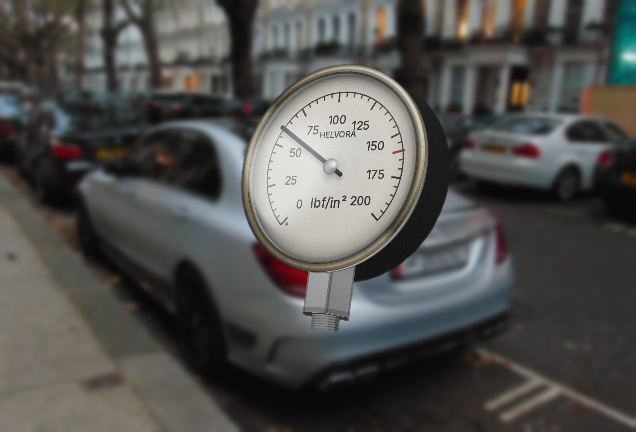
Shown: 60 psi
